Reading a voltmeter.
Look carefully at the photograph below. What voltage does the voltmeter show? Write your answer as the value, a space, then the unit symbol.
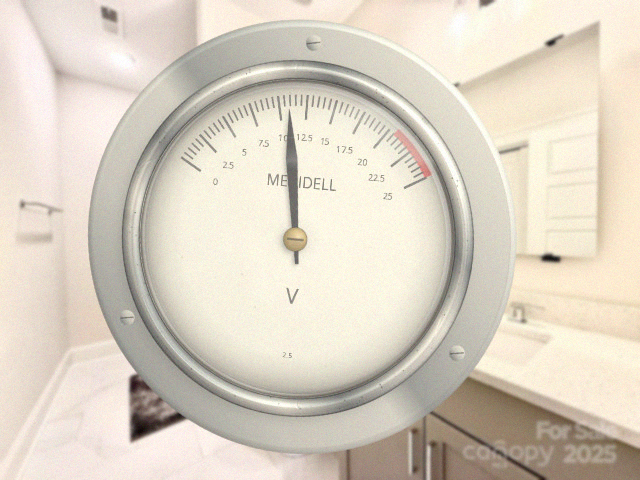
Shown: 11 V
